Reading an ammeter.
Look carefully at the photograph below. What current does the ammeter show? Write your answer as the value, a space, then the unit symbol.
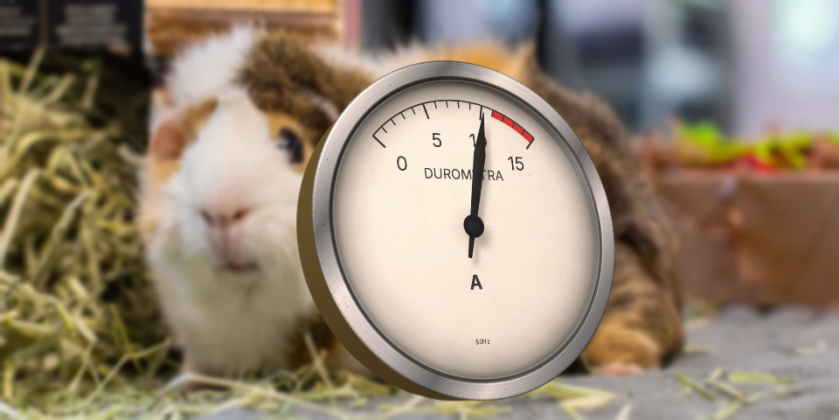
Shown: 10 A
